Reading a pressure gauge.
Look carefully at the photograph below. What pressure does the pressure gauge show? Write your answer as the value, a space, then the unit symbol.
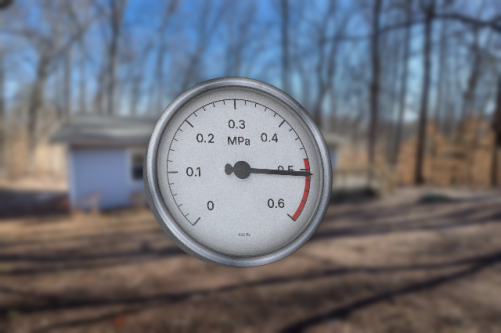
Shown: 0.51 MPa
